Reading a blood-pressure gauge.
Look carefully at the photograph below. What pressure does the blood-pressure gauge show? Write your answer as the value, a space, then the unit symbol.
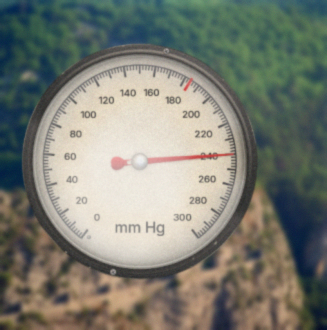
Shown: 240 mmHg
